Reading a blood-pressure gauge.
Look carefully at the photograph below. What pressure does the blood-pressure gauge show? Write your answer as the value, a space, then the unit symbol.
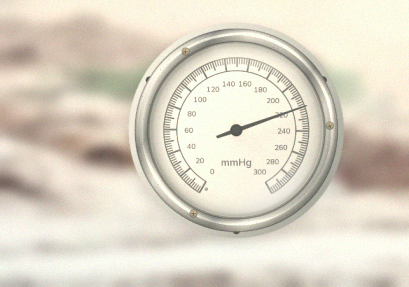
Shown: 220 mmHg
